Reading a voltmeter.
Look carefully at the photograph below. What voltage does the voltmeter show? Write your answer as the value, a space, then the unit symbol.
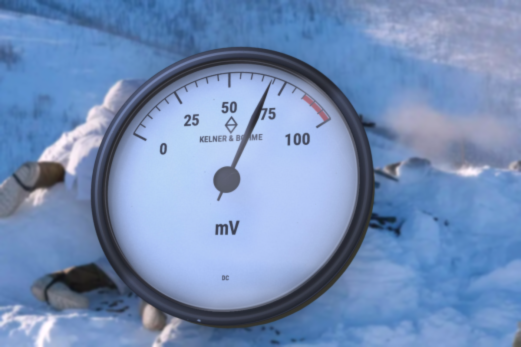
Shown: 70 mV
